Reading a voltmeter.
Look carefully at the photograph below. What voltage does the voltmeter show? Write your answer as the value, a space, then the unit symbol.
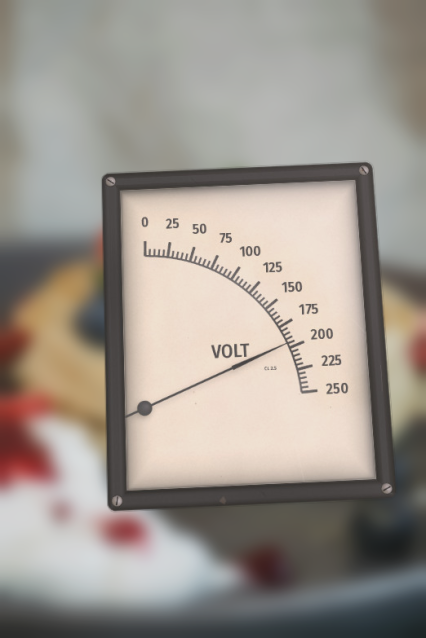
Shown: 195 V
